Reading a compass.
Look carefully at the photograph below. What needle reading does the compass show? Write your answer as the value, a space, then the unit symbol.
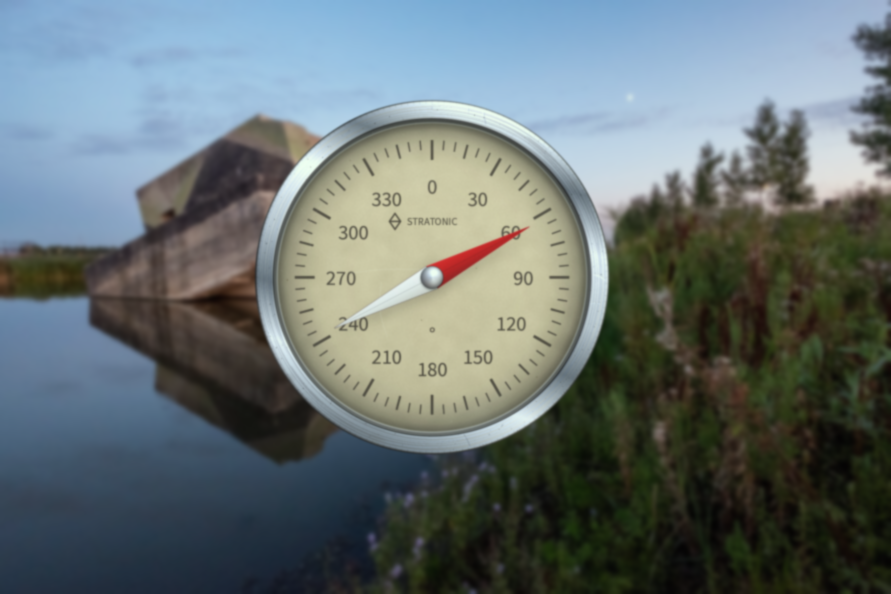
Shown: 62.5 °
